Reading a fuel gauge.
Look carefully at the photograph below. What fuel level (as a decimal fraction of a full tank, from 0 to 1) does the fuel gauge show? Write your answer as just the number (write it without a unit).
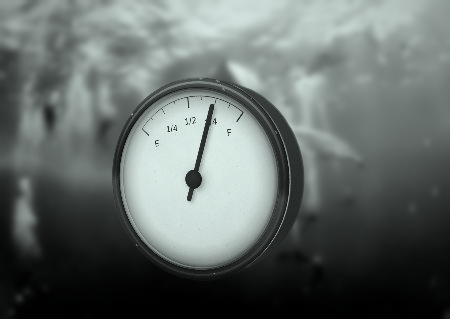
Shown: 0.75
